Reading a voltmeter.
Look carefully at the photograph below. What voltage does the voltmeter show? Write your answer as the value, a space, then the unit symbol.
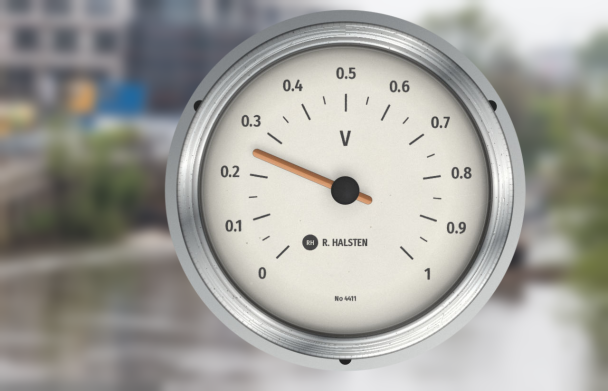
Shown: 0.25 V
